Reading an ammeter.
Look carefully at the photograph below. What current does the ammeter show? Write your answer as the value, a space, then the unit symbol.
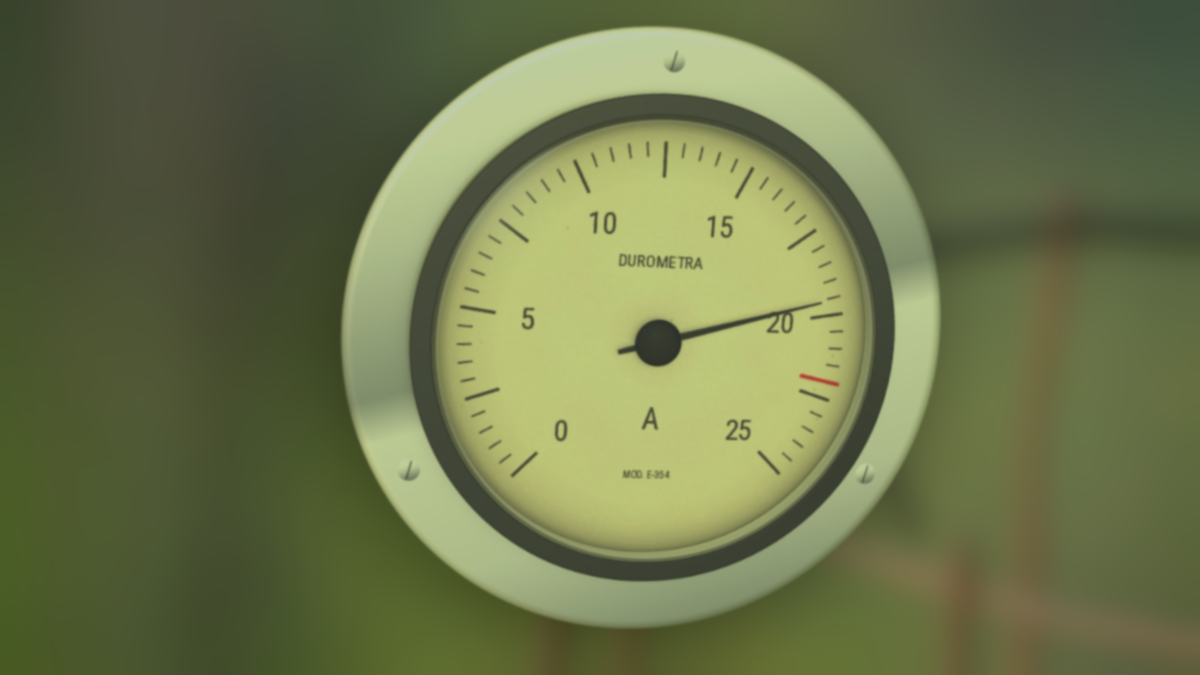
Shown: 19.5 A
